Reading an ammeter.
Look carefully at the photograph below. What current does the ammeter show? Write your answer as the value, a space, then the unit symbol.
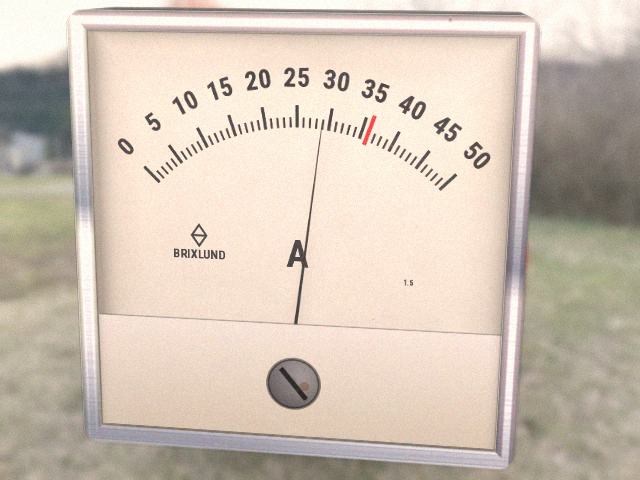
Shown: 29 A
